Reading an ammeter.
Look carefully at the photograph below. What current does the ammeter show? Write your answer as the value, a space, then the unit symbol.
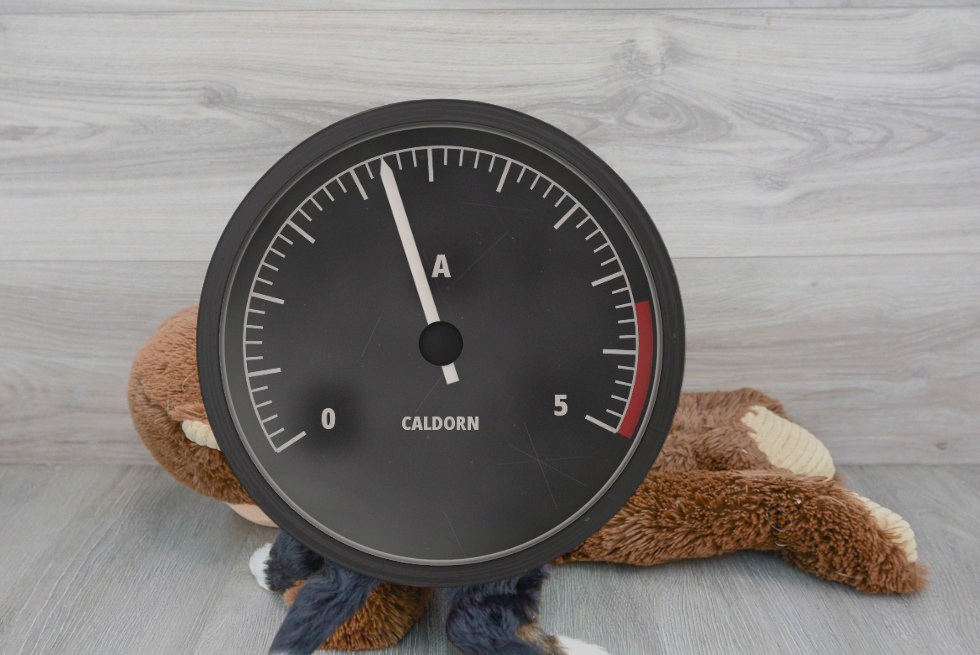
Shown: 2.2 A
